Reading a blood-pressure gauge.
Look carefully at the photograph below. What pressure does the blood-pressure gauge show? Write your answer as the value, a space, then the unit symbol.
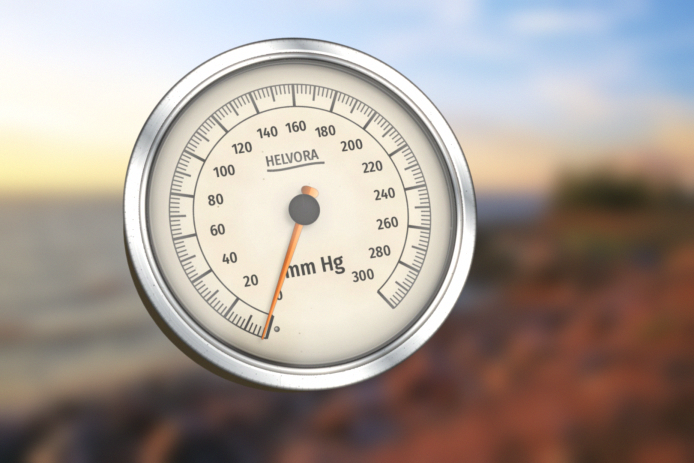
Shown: 2 mmHg
